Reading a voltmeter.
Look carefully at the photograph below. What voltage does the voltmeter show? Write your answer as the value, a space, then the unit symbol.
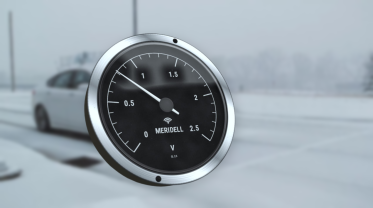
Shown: 0.8 V
